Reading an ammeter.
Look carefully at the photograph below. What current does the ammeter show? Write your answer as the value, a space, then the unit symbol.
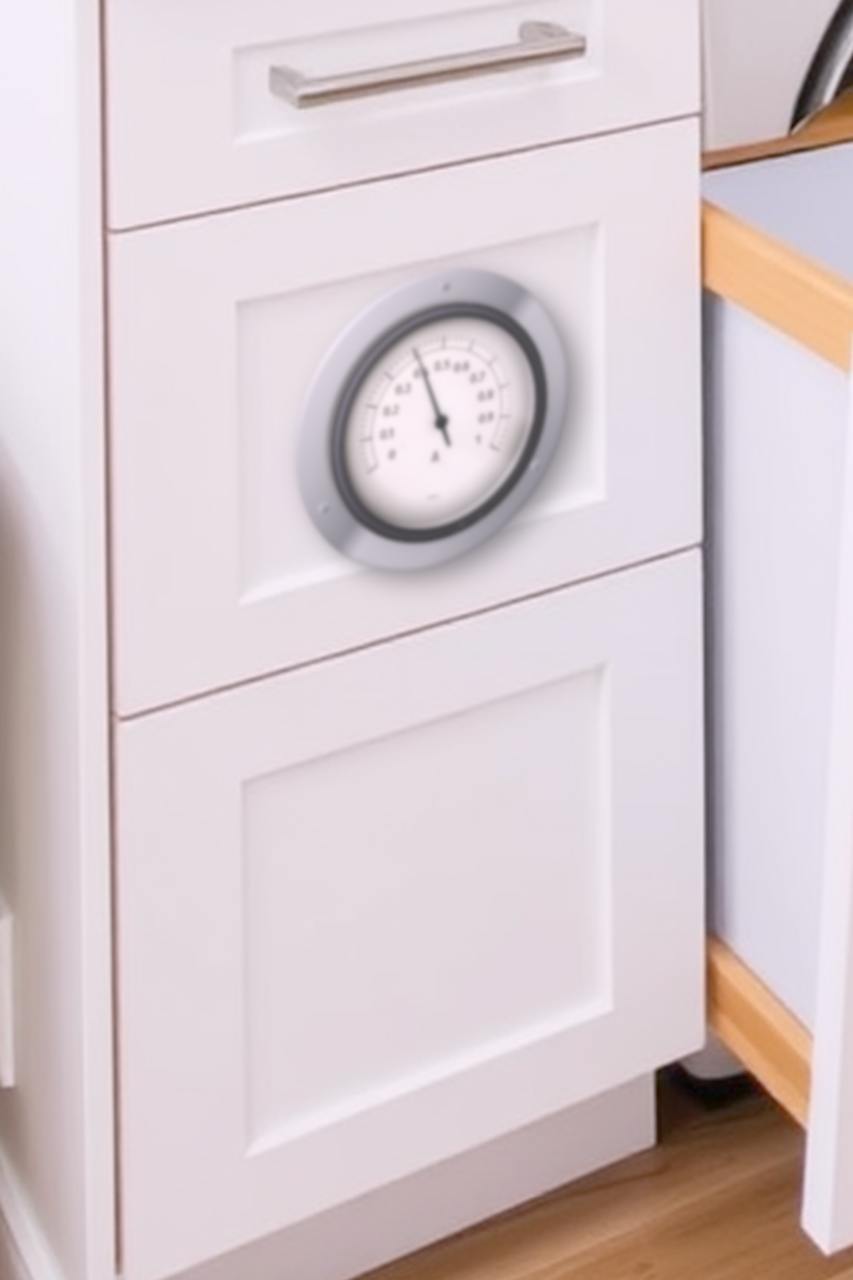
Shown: 0.4 A
